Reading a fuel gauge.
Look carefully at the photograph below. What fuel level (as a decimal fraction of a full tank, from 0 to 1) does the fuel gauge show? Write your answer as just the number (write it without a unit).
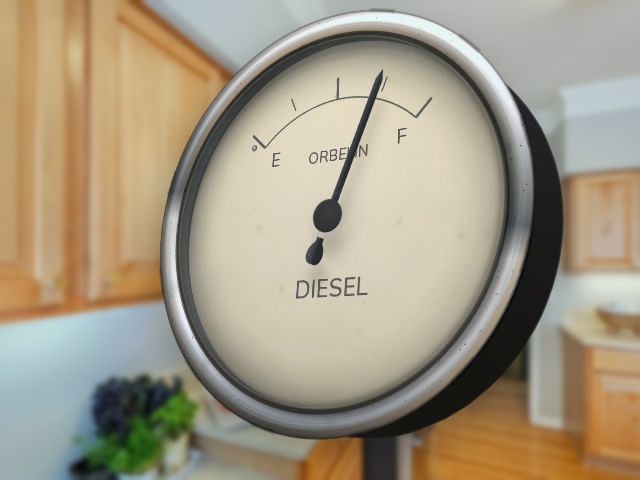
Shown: 0.75
